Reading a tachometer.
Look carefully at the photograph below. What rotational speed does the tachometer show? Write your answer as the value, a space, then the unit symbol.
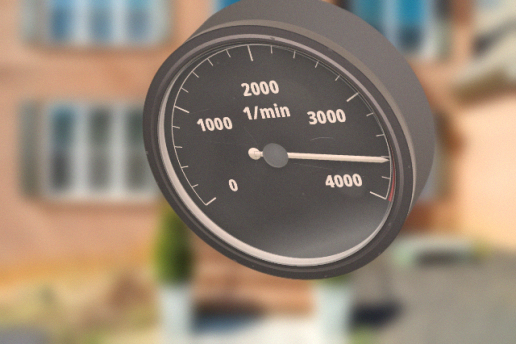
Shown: 3600 rpm
